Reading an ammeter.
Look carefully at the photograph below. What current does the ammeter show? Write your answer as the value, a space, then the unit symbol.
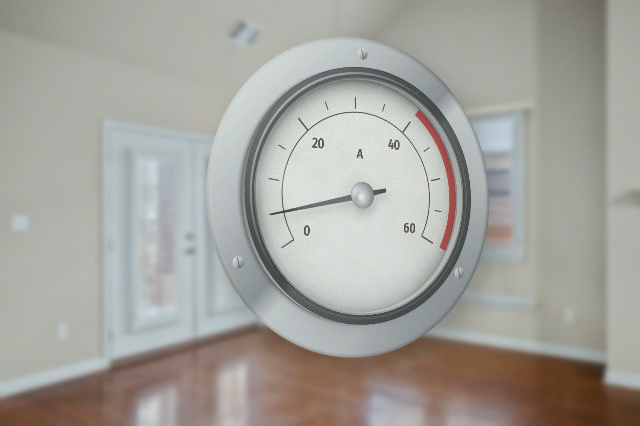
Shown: 5 A
